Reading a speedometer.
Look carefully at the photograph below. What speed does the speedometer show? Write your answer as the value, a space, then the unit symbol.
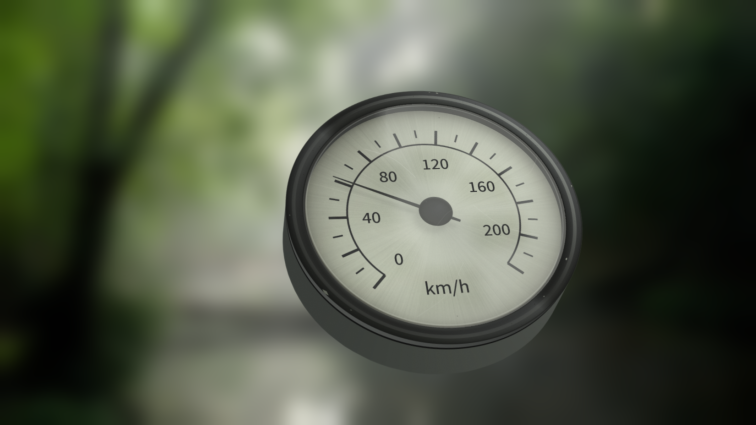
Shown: 60 km/h
